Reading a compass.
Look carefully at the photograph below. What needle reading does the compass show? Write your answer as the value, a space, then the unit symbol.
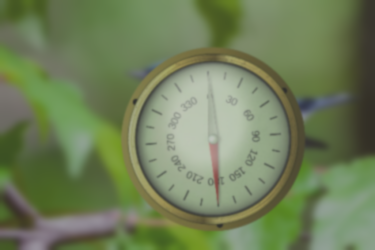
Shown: 180 °
